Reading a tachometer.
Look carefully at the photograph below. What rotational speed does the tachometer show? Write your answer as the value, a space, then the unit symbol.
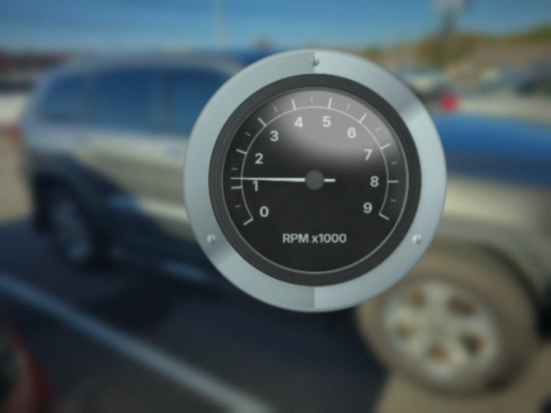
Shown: 1250 rpm
